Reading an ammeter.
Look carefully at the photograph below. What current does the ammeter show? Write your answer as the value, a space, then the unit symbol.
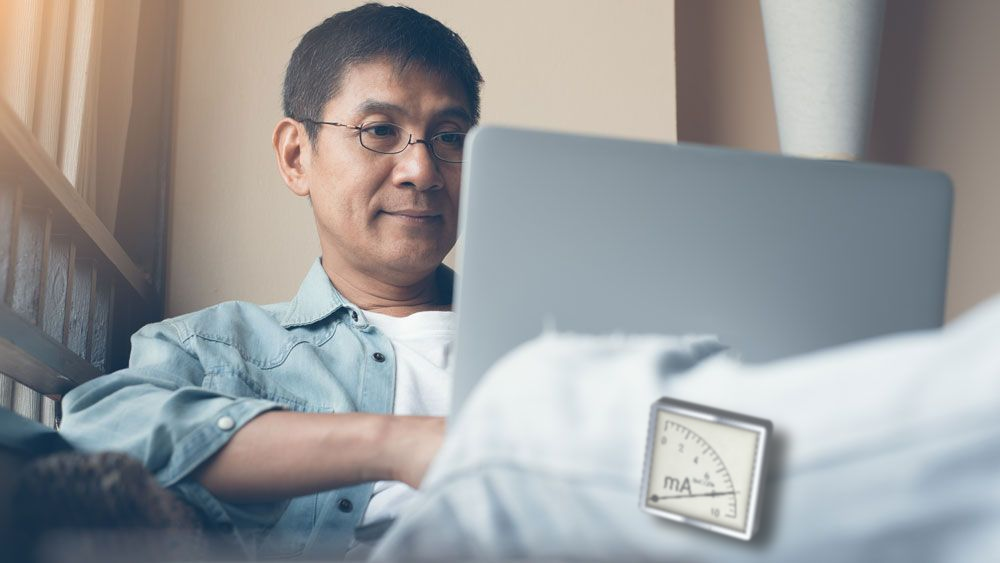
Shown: 8 mA
